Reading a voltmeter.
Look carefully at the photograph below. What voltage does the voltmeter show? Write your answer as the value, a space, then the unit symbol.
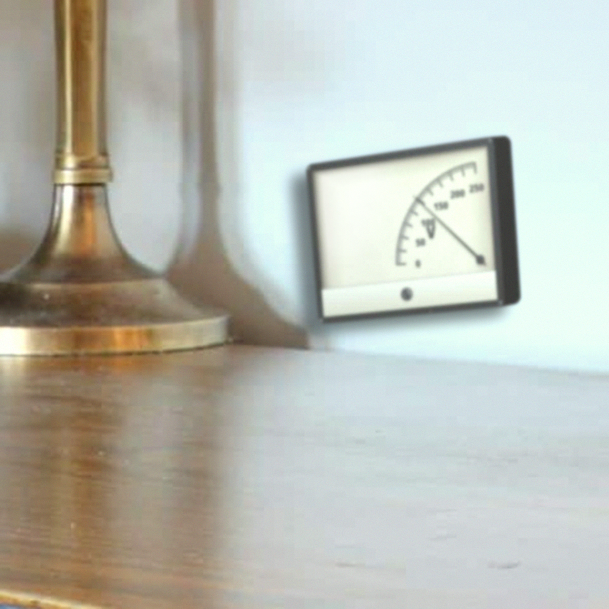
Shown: 125 V
